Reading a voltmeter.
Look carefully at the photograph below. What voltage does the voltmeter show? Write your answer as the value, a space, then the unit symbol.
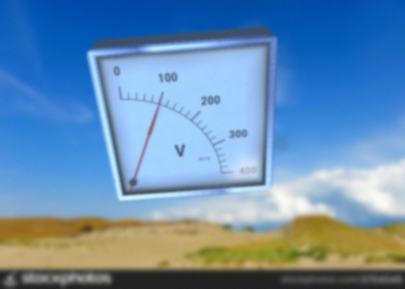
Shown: 100 V
